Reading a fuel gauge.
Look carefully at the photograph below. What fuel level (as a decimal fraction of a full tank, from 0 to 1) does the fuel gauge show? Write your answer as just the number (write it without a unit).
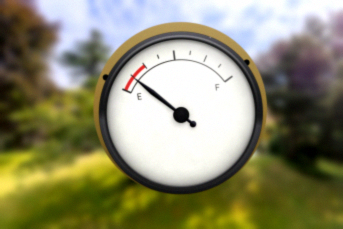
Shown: 0.125
